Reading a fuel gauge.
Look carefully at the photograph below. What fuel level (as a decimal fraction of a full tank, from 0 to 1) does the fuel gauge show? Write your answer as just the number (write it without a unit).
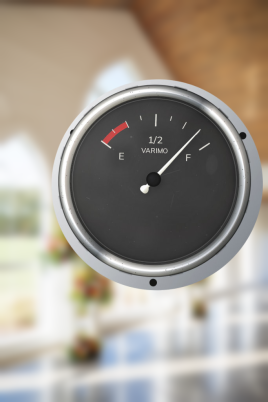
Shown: 0.875
